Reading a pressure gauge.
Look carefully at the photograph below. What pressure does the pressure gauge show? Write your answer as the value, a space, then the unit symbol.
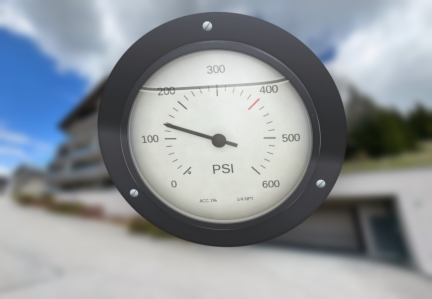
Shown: 140 psi
